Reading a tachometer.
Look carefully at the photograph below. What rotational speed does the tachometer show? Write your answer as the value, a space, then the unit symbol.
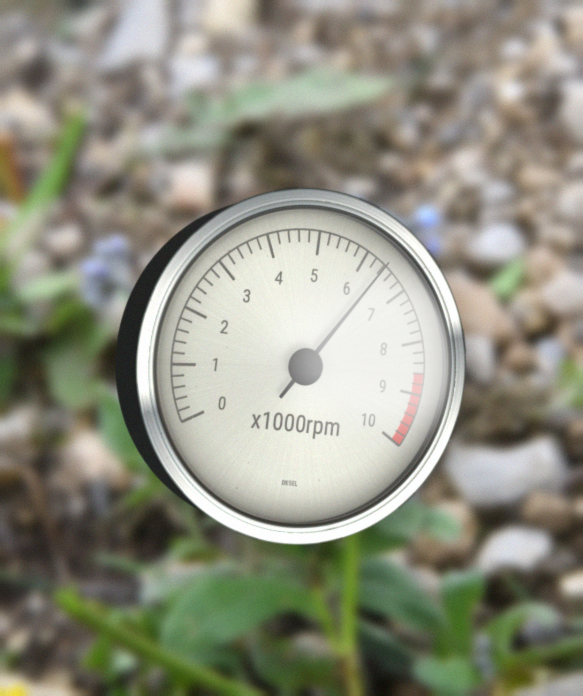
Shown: 6400 rpm
